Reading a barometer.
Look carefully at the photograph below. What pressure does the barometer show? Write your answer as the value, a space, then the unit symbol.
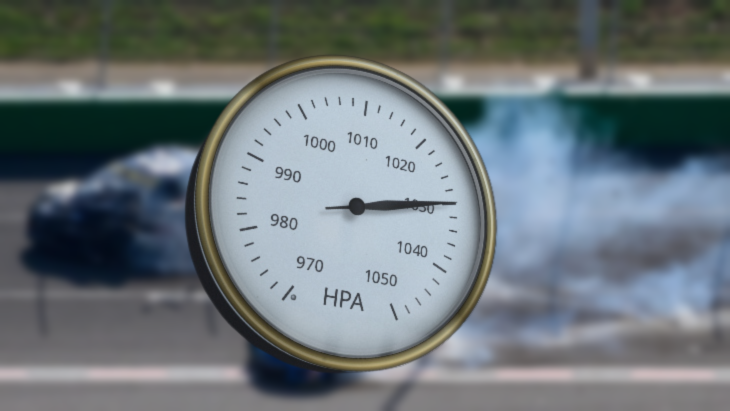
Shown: 1030 hPa
